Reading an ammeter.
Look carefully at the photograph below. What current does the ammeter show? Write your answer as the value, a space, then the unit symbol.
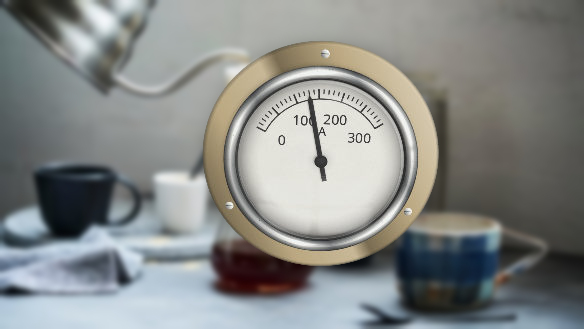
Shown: 130 A
